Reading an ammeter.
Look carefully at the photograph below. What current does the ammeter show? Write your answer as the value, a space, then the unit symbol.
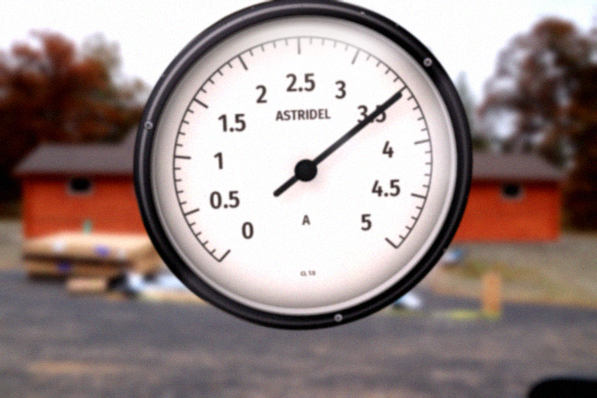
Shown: 3.5 A
